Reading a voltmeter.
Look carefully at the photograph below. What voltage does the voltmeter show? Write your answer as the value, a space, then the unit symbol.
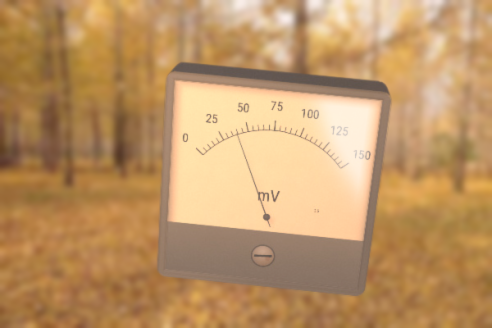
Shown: 40 mV
